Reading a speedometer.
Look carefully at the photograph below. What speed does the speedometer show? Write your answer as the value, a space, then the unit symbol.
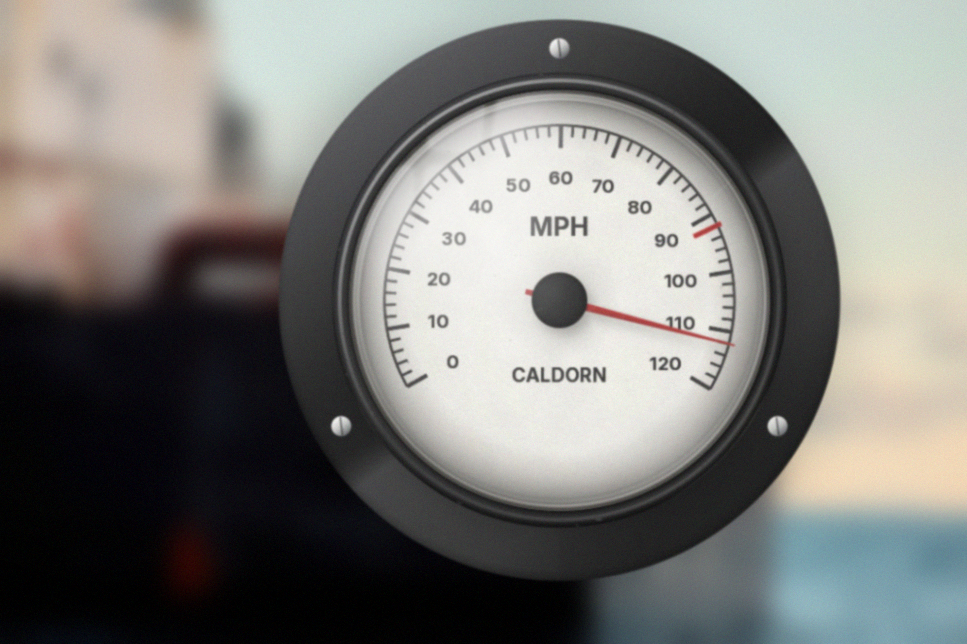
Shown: 112 mph
